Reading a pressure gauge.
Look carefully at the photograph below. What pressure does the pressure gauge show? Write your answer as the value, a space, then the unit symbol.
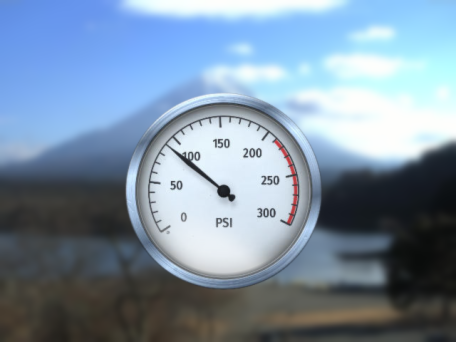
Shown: 90 psi
